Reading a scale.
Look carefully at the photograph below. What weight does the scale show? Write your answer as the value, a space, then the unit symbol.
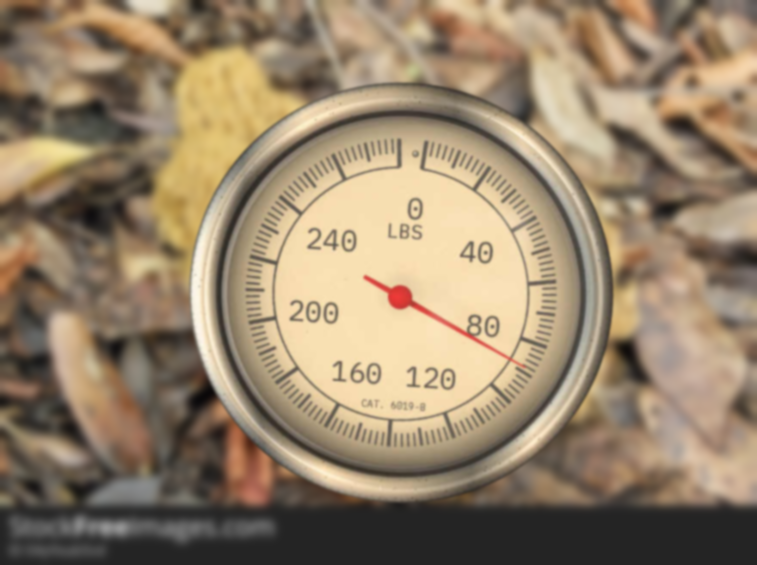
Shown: 88 lb
